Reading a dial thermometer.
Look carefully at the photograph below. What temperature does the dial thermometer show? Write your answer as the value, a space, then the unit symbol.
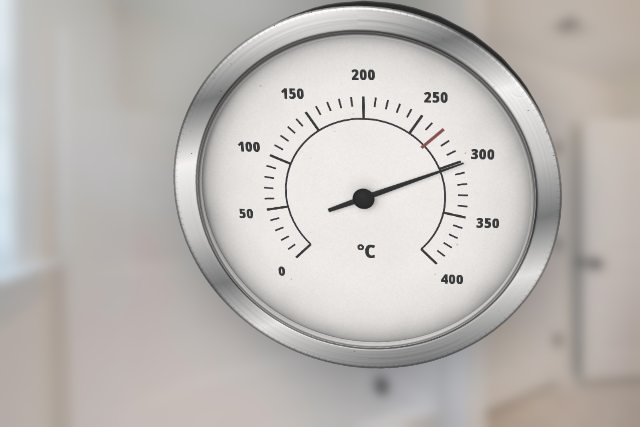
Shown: 300 °C
